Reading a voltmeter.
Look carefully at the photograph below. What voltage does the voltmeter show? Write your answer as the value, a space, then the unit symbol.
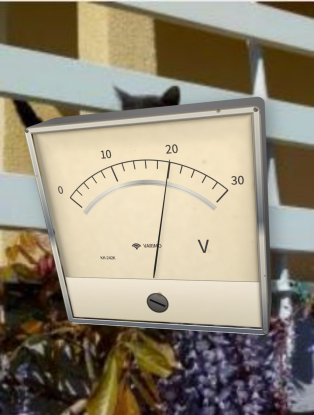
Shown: 20 V
